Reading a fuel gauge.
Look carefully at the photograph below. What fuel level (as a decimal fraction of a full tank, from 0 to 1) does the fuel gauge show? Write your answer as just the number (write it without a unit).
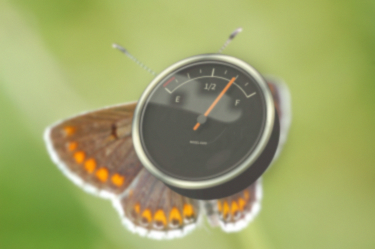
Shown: 0.75
